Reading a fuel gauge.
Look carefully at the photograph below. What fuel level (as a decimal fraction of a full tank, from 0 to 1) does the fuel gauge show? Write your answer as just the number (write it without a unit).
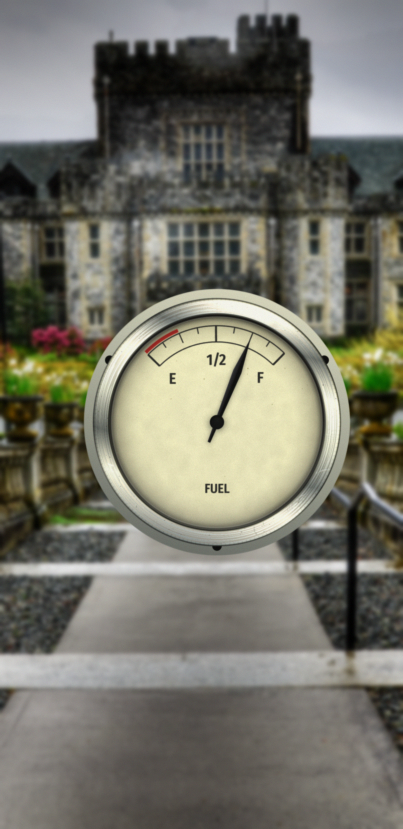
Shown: 0.75
